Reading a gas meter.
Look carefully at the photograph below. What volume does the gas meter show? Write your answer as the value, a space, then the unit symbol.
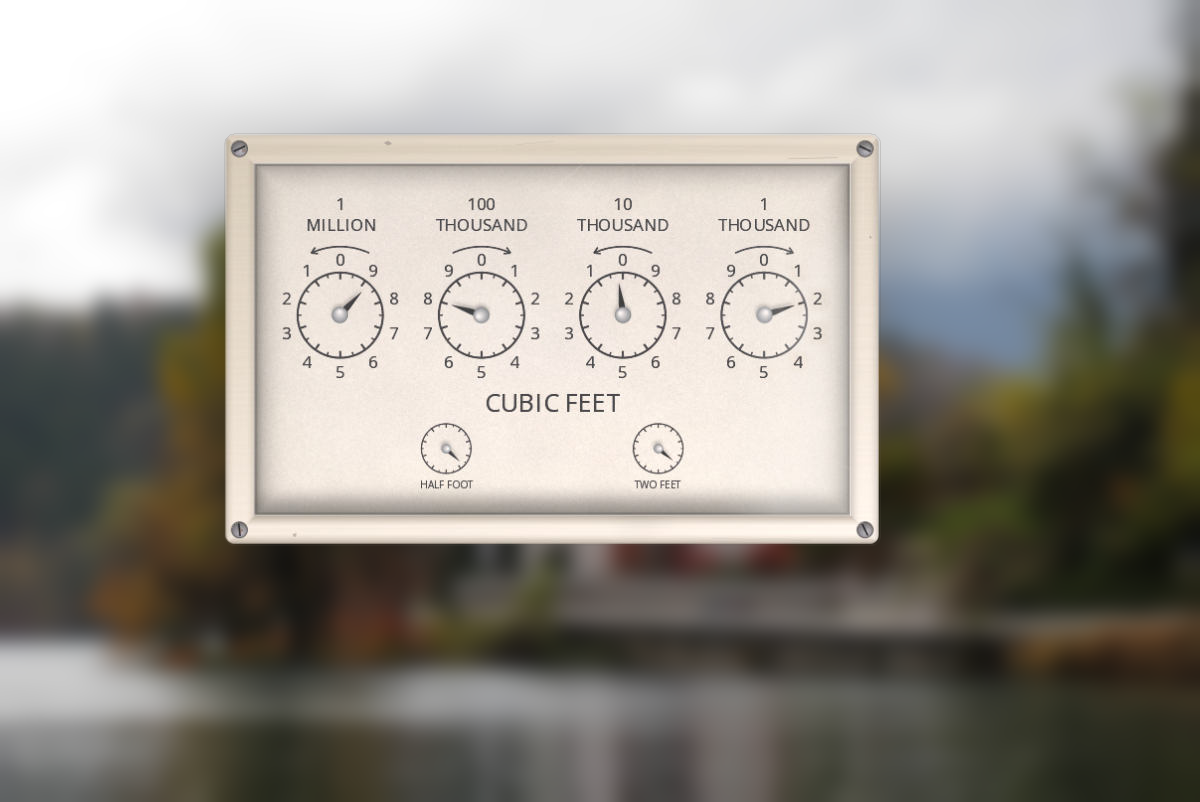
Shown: 880200 ft³
